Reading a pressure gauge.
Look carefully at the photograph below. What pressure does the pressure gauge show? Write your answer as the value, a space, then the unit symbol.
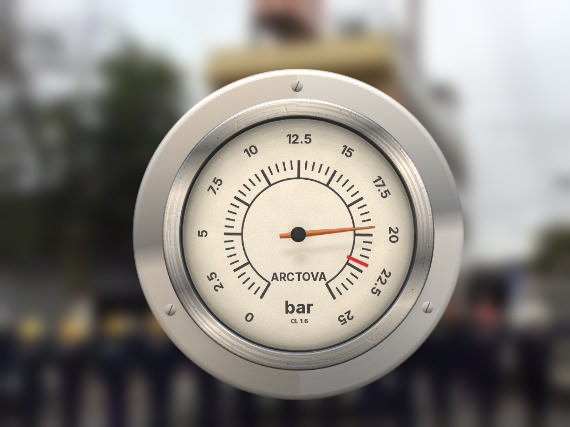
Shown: 19.5 bar
